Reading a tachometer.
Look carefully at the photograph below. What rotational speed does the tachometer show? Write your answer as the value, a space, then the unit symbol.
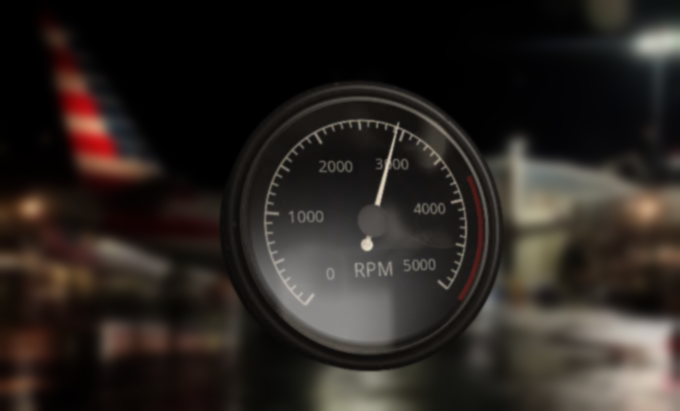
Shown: 2900 rpm
